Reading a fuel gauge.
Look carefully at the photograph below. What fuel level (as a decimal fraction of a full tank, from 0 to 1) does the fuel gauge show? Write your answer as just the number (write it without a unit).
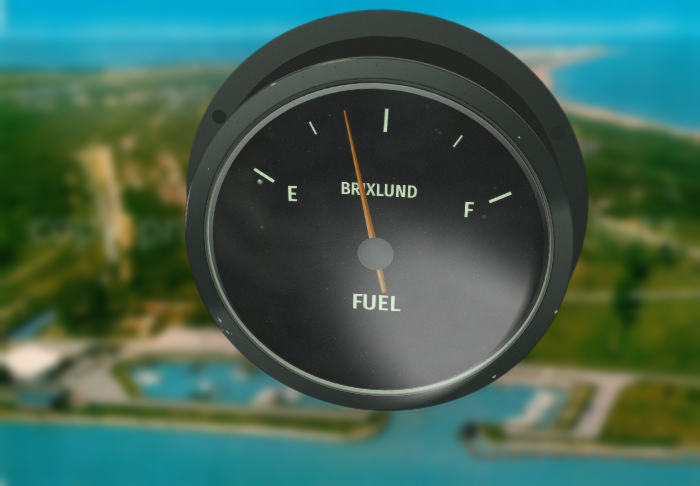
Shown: 0.375
